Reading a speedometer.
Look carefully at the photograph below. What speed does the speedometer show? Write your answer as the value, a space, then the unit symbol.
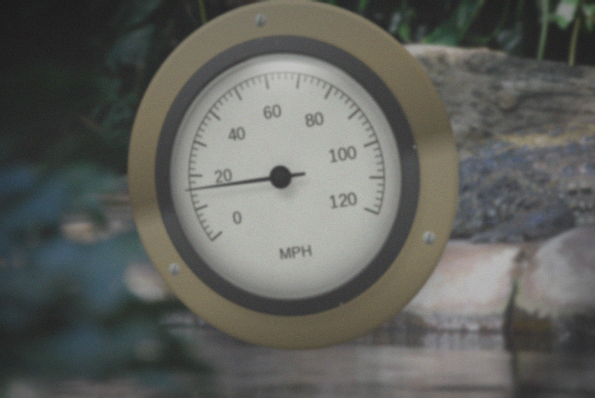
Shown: 16 mph
